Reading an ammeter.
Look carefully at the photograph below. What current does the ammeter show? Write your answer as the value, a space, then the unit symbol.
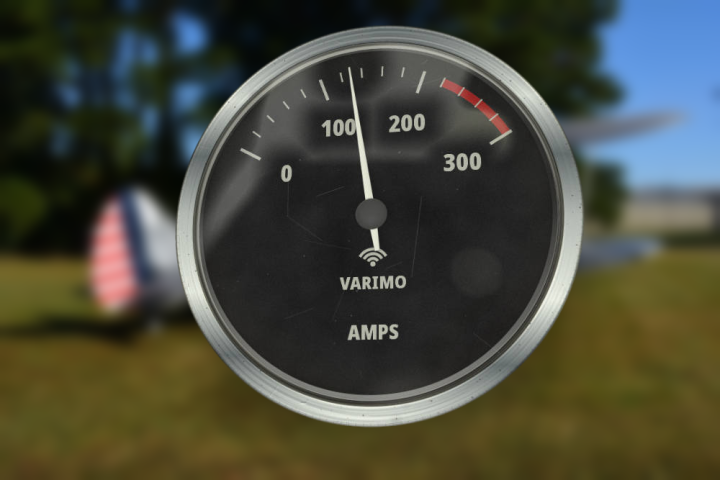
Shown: 130 A
